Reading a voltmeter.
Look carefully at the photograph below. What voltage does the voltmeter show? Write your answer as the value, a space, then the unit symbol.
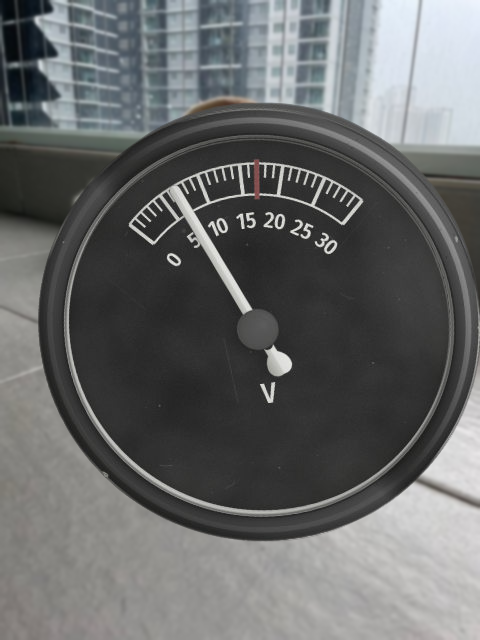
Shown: 7 V
